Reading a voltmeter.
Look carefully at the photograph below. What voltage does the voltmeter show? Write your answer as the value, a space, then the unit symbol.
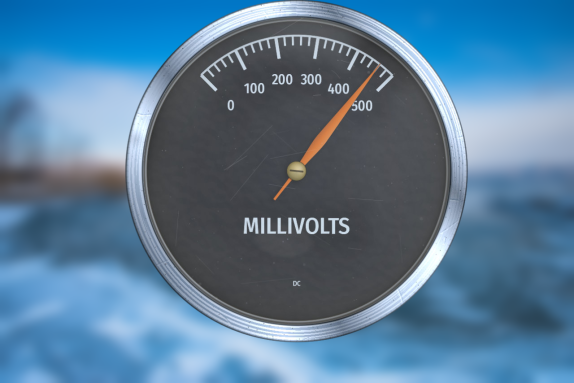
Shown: 460 mV
